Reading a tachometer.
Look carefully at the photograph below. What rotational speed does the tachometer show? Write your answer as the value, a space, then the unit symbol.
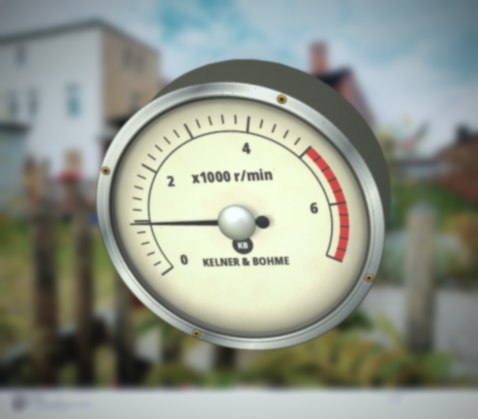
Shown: 1000 rpm
